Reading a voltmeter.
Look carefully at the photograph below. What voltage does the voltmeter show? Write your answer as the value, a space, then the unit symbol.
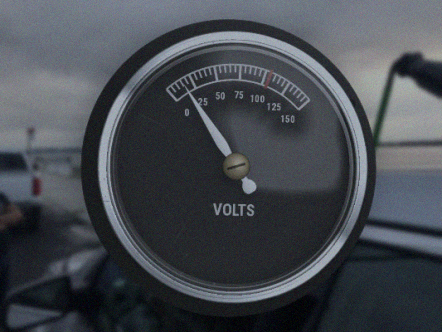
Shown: 15 V
